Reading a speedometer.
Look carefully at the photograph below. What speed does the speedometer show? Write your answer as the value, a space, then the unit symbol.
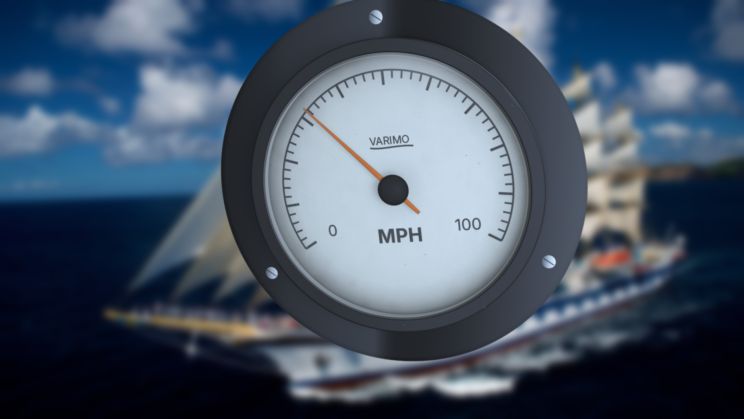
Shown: 32 mph
